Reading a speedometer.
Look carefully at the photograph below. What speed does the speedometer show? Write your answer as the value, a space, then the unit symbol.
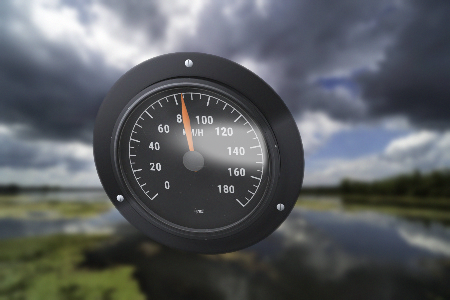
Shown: 85 km/h
